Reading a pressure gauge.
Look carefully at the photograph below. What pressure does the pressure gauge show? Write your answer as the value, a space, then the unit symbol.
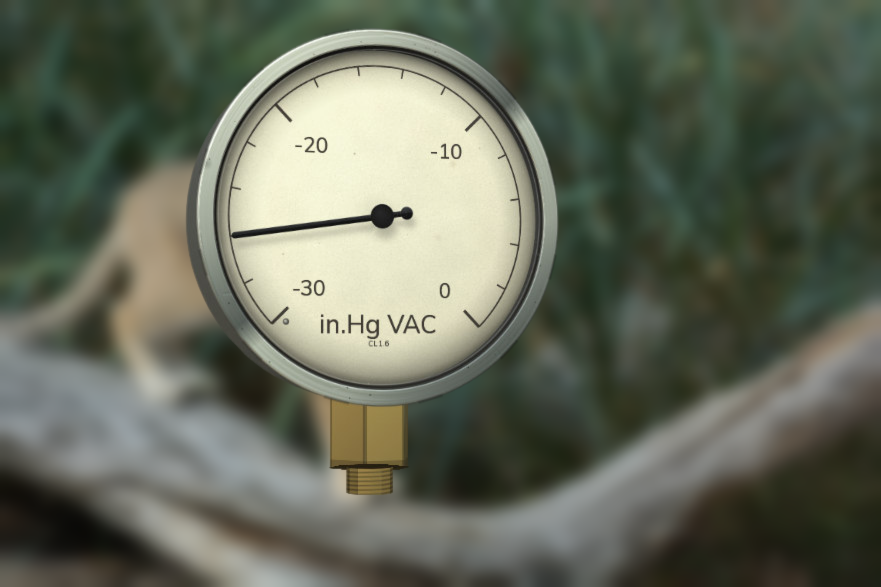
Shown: -26 inHg
